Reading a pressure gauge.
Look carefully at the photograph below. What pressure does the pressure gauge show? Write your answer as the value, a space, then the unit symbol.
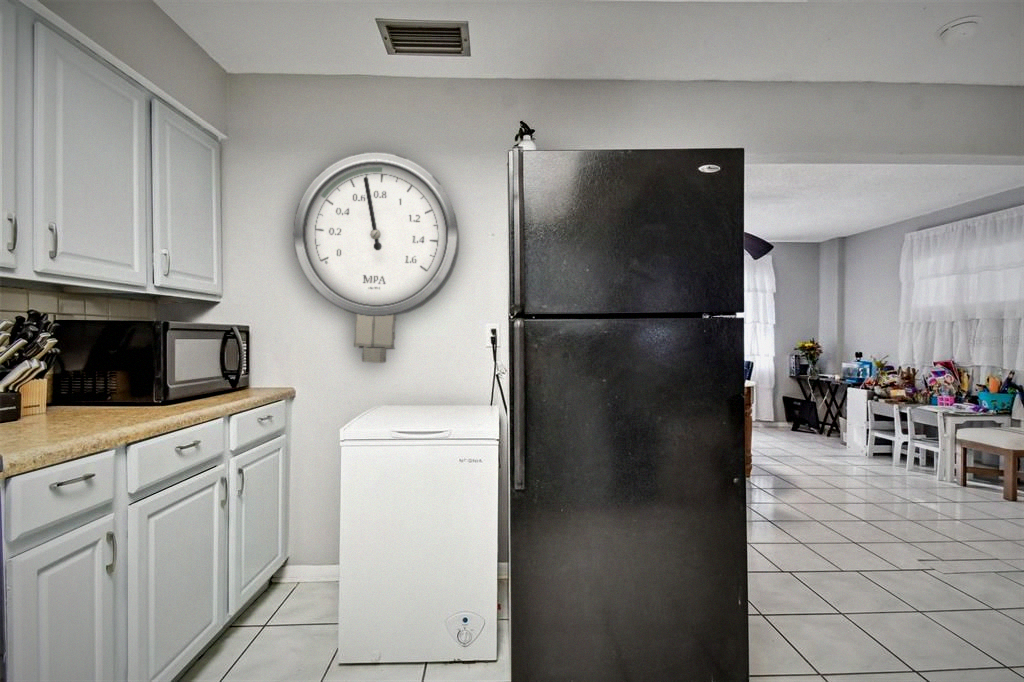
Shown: 0.7 MPa
